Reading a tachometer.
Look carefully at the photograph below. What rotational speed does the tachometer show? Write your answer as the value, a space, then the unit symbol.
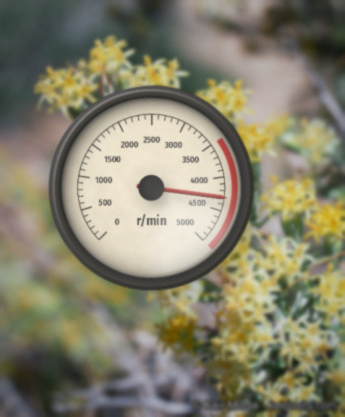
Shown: 4300 rpm
